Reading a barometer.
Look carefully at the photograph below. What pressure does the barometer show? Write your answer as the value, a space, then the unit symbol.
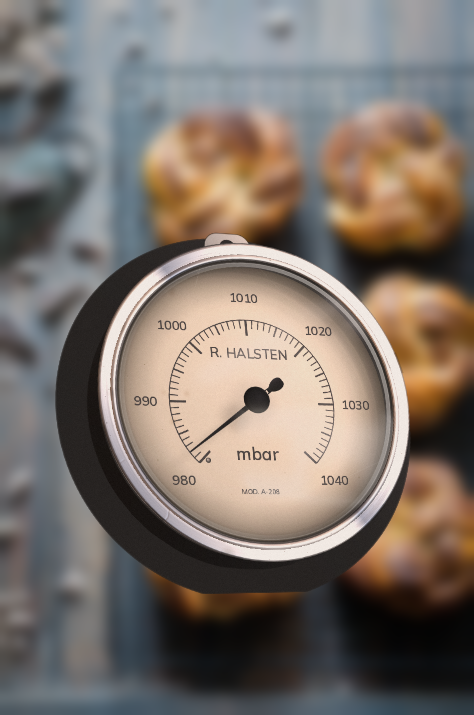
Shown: 982 mbar
